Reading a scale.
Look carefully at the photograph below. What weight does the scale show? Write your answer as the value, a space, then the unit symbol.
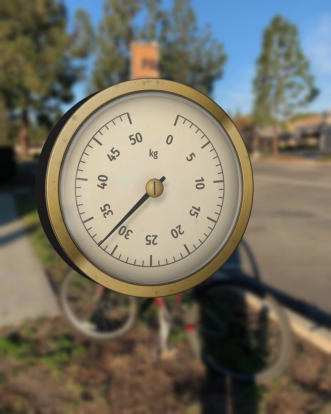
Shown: 32 kg
